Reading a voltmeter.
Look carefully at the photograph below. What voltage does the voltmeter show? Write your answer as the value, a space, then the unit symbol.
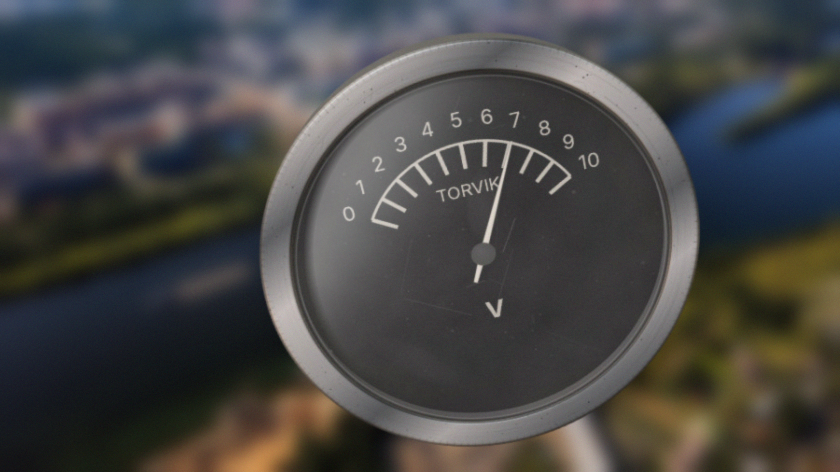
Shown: 7 V
